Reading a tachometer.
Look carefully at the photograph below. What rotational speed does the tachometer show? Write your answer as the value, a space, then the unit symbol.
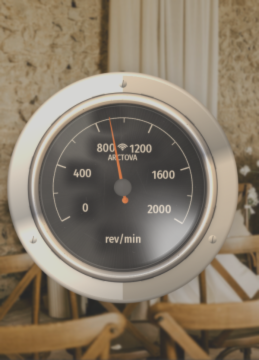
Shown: 900 rpm
